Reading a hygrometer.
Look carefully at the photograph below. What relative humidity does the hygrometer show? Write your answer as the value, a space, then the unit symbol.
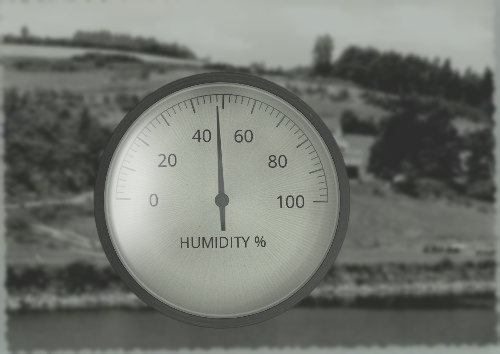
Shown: 48 %
